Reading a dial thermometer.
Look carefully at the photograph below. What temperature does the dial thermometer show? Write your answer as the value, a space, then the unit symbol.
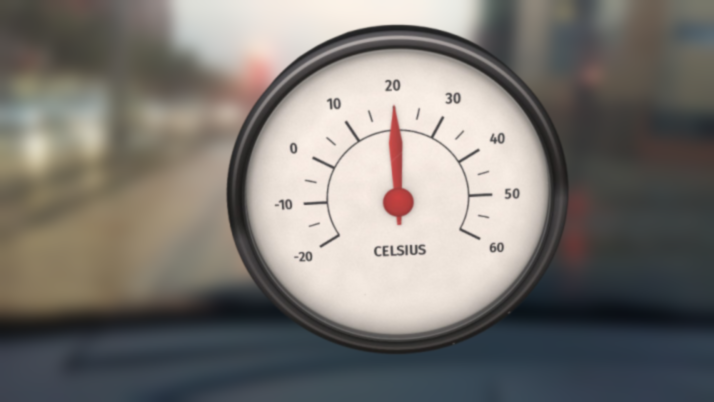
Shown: 20 °C
